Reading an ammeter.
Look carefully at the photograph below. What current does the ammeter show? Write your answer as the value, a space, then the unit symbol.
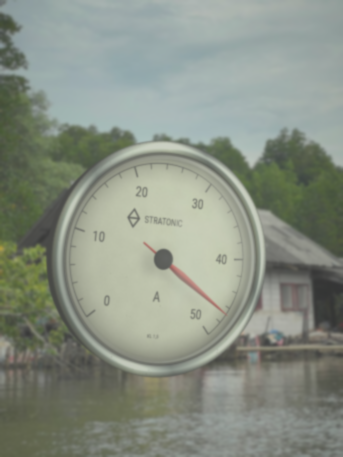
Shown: 47 A
